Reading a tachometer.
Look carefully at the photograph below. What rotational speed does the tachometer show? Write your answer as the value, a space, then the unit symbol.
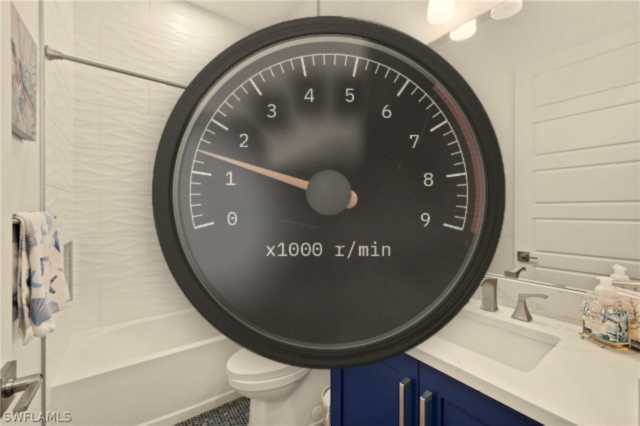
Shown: 1400 rpm
